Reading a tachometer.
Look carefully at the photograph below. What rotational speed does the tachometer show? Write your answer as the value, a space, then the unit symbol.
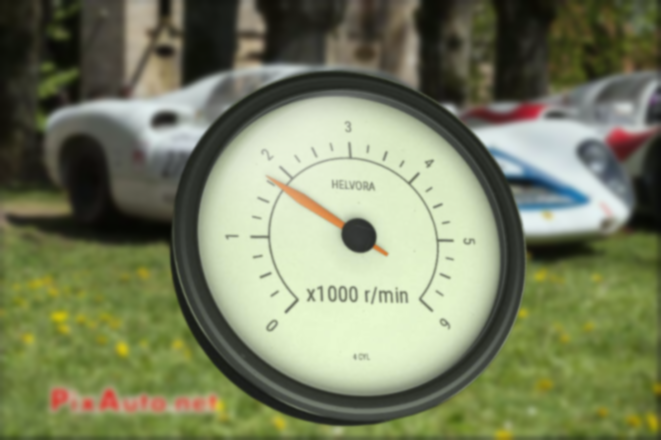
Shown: 1750 rpm
